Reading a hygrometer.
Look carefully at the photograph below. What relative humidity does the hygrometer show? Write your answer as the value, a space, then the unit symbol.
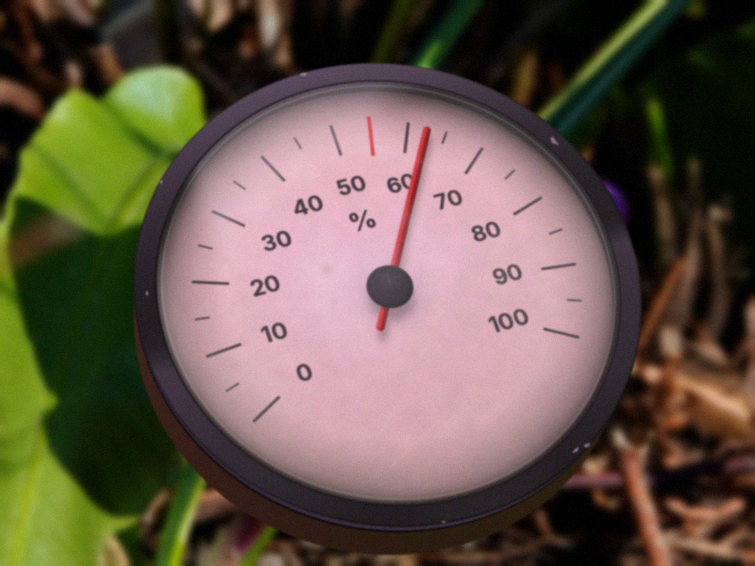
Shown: 62.5 %
